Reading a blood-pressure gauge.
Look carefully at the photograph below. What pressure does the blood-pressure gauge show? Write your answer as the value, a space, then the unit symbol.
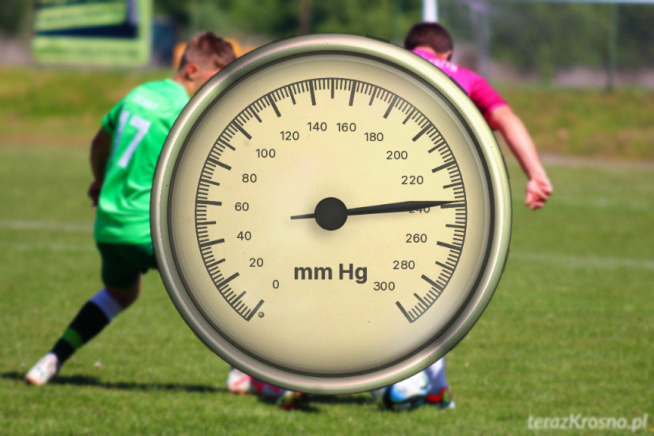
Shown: 238 mmHg
